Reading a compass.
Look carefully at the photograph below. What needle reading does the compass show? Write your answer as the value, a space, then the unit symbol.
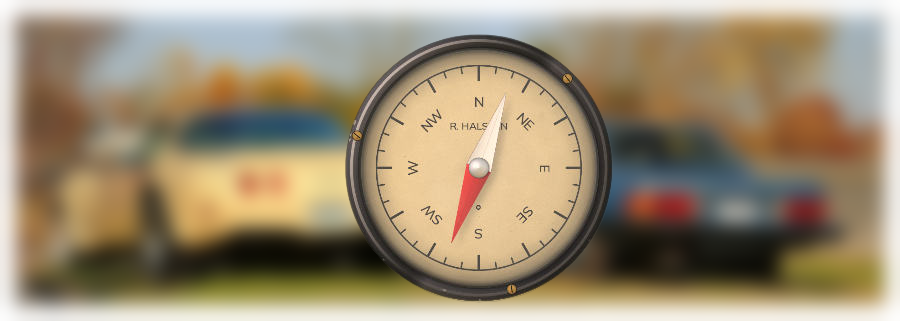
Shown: 200 °
